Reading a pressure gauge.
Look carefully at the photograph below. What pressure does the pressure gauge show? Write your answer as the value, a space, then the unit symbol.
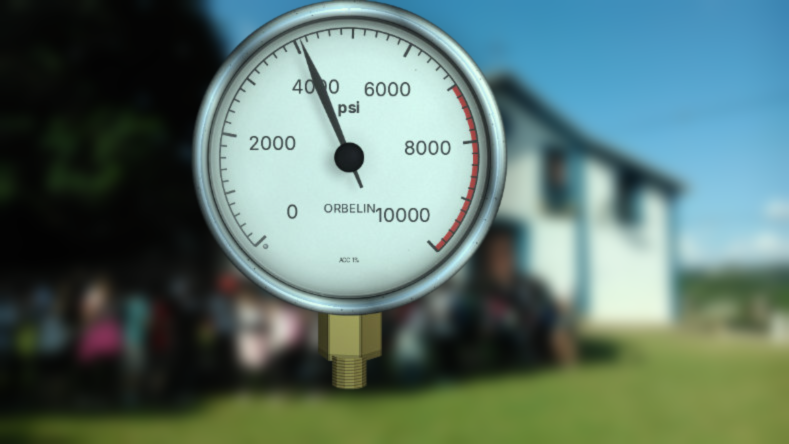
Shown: 4100 psi
